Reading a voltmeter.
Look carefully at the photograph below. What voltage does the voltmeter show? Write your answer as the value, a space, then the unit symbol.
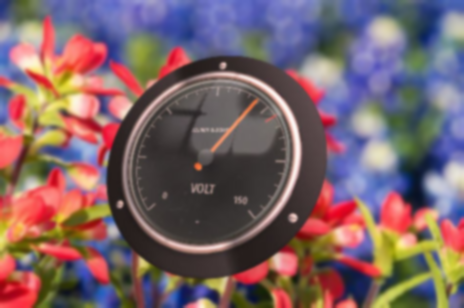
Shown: 95 V
